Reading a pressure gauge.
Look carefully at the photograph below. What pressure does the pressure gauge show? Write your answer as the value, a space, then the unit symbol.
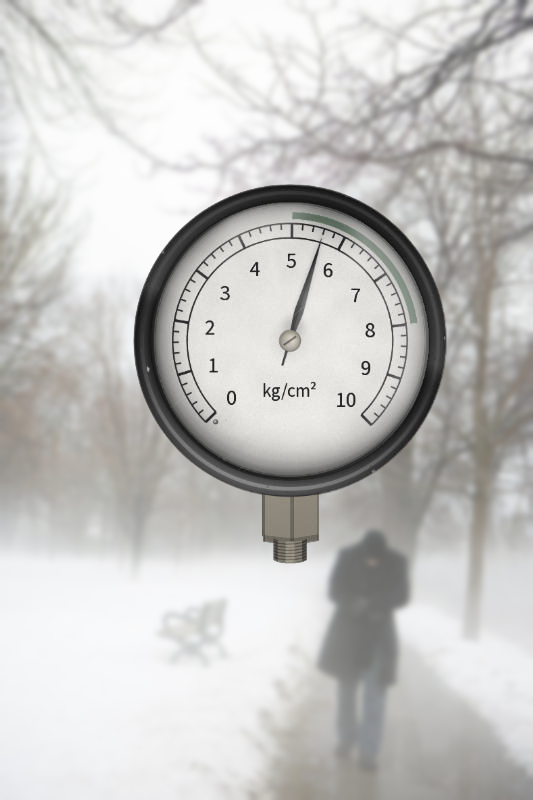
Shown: 5.6 kg/cm²
